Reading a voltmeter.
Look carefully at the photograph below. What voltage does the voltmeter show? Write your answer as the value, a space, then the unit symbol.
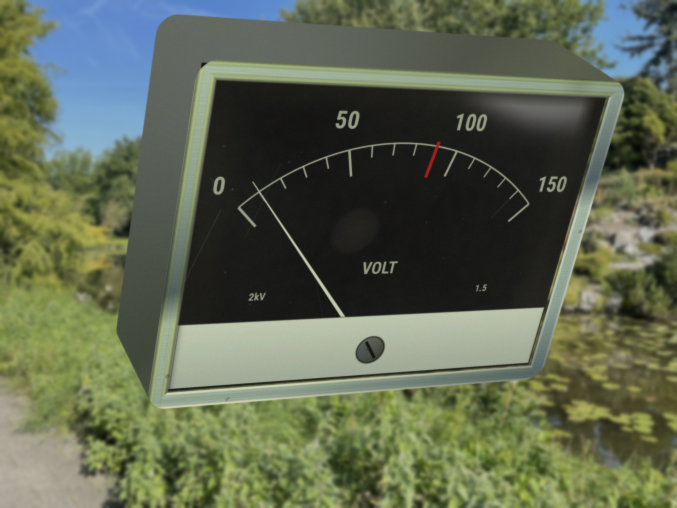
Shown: 10 V
